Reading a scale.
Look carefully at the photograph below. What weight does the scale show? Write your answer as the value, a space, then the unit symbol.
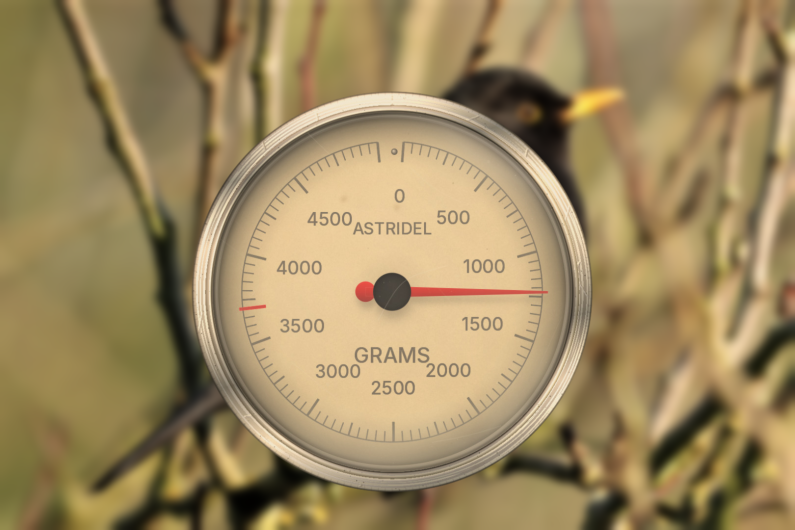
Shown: 1225 g
